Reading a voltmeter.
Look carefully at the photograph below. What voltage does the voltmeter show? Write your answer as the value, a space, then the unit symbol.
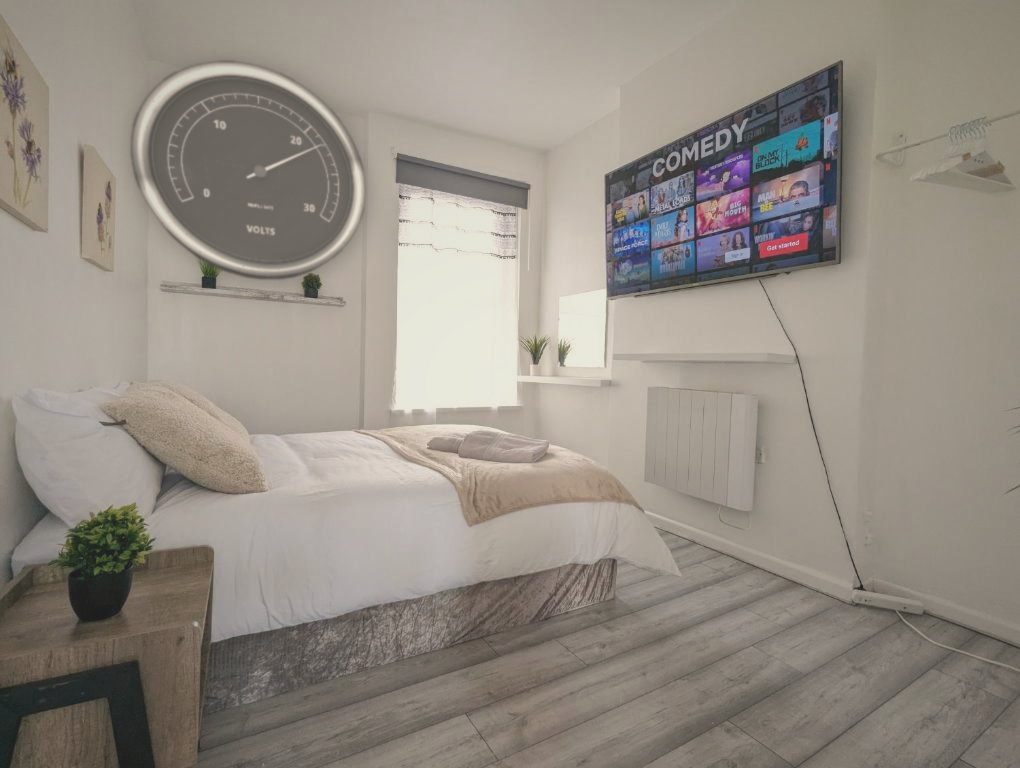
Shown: 22 V
